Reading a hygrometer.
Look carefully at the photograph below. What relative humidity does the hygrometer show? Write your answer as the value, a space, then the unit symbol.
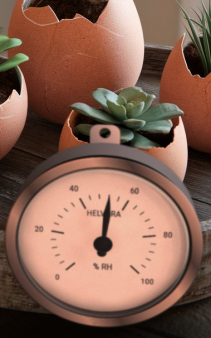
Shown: 52 %
